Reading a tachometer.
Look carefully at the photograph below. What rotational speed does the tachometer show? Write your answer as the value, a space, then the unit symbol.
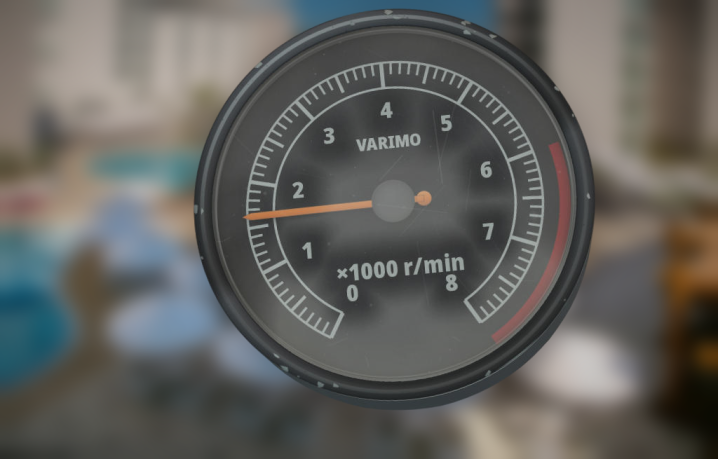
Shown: 1600 rpm
